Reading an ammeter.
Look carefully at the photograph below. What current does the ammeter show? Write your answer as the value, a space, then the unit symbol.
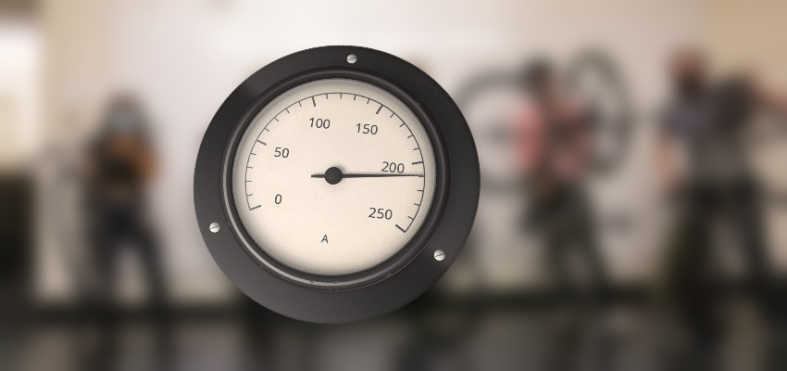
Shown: 210 A
